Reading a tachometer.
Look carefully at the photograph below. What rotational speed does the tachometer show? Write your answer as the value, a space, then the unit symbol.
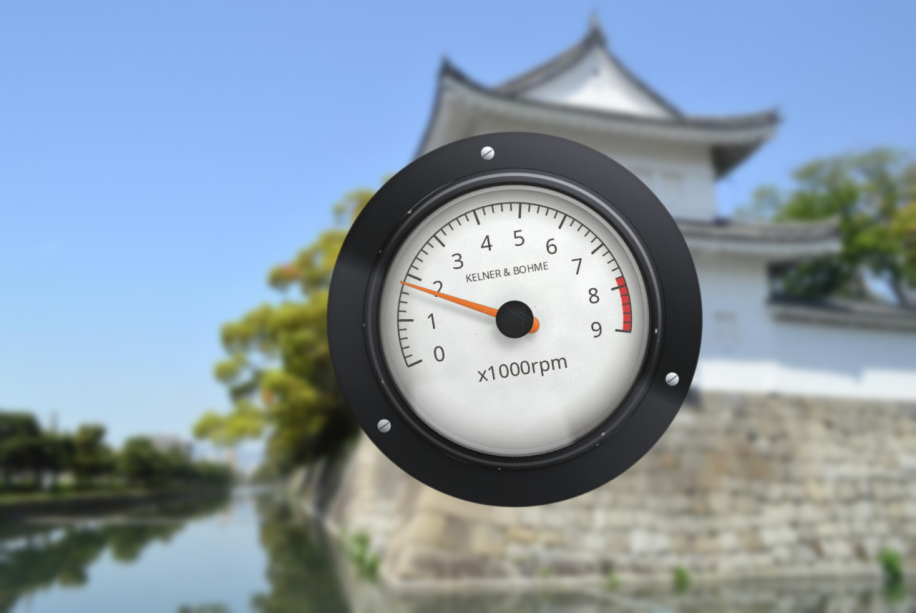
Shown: 1800 rpm
